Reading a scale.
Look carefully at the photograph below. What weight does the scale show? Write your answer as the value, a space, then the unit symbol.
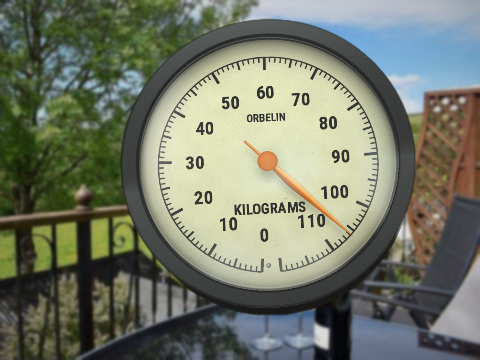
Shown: 106 kg
